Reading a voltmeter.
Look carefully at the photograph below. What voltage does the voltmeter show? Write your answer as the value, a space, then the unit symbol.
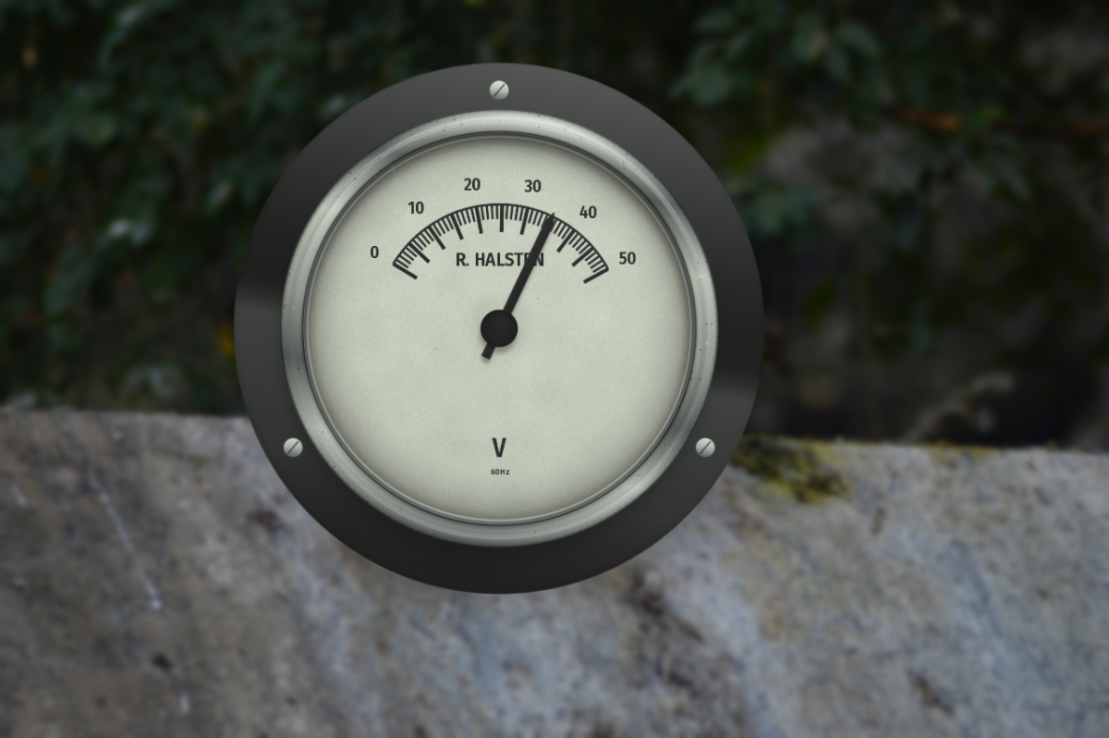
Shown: 35 V
